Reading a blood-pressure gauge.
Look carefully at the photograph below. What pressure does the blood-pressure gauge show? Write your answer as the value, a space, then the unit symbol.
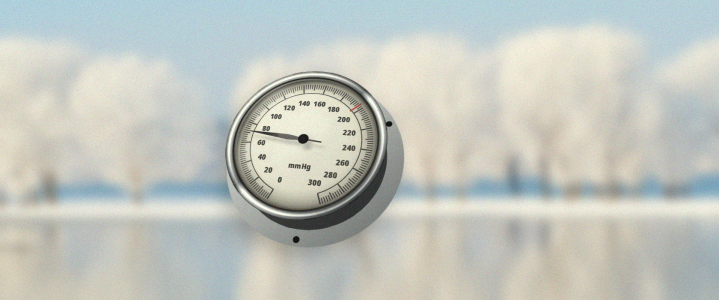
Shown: 70 mmHg
